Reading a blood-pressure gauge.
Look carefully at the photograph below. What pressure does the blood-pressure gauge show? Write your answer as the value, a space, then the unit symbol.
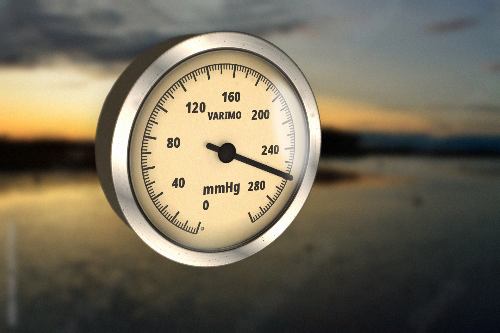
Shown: 260 mmHg
